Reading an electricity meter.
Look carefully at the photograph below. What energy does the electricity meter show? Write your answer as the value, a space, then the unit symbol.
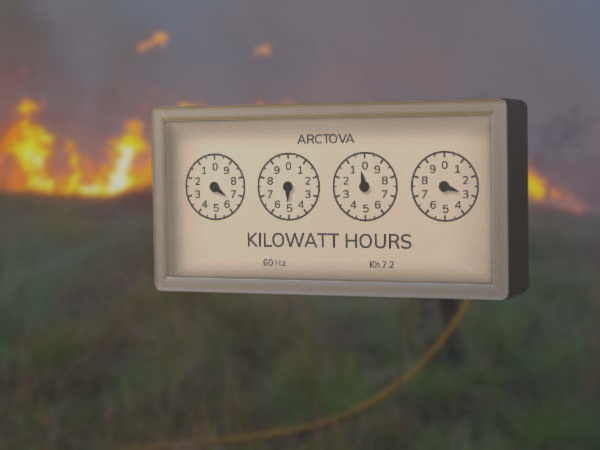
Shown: 6503 kWh
